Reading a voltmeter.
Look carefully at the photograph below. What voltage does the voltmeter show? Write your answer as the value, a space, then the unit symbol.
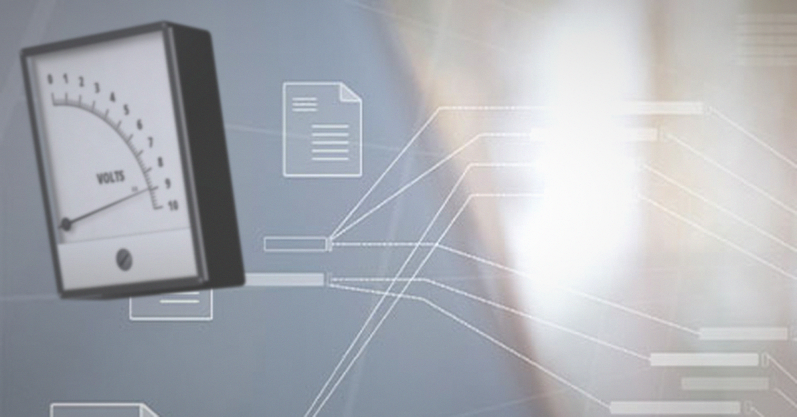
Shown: 9 V
